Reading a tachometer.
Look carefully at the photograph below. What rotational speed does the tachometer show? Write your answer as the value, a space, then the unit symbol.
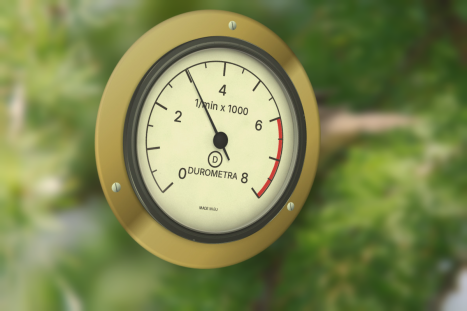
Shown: 3000 rpm
